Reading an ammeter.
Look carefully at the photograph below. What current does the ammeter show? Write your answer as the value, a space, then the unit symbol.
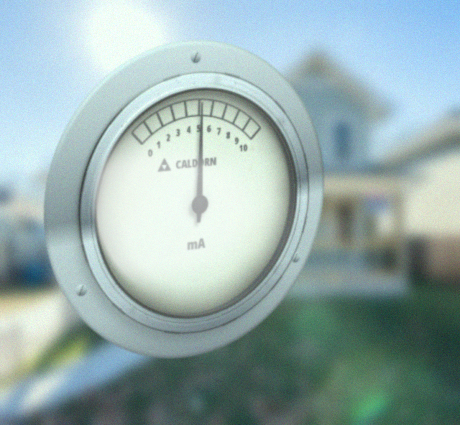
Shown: 5 mA
